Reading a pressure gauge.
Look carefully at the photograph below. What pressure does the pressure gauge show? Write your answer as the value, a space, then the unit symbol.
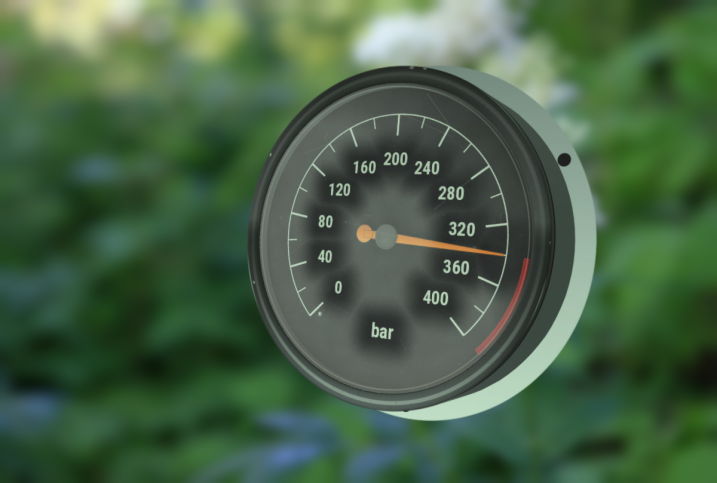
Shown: 340 bar
